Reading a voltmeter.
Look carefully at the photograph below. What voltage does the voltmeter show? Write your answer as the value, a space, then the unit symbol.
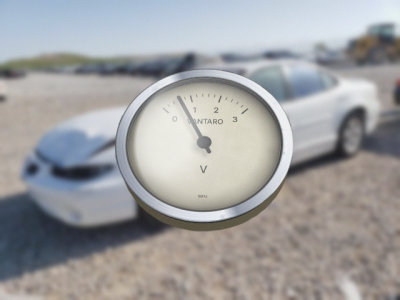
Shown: 0.6 V
